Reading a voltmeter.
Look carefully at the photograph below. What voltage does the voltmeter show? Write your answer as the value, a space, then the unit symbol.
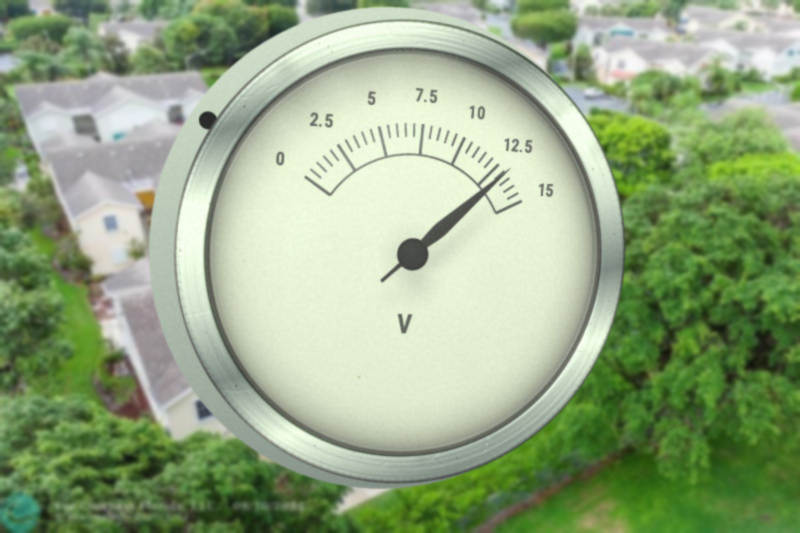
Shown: 13 V
